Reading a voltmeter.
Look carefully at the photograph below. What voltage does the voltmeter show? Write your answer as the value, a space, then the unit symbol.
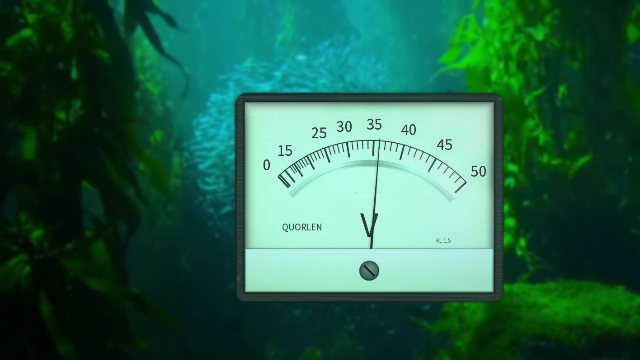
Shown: 36 V
